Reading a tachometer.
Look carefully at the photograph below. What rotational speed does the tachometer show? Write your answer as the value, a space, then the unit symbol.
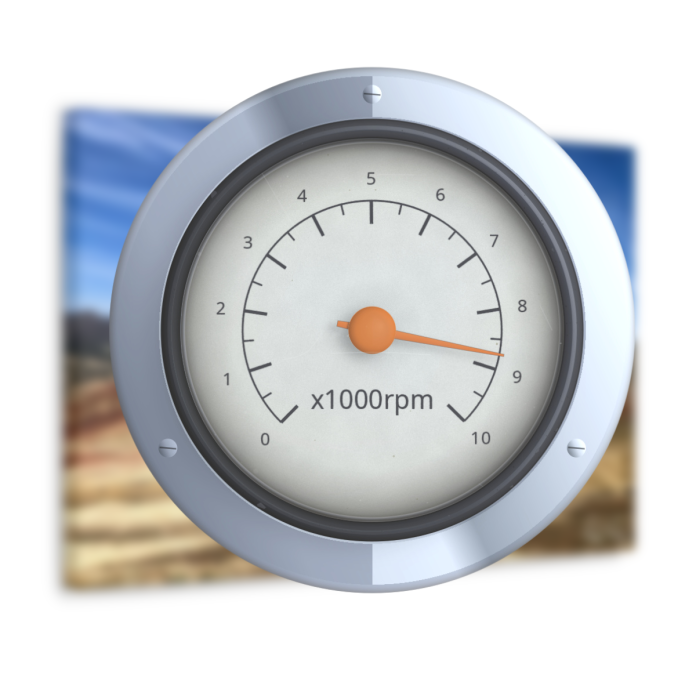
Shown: 8750 rpm
